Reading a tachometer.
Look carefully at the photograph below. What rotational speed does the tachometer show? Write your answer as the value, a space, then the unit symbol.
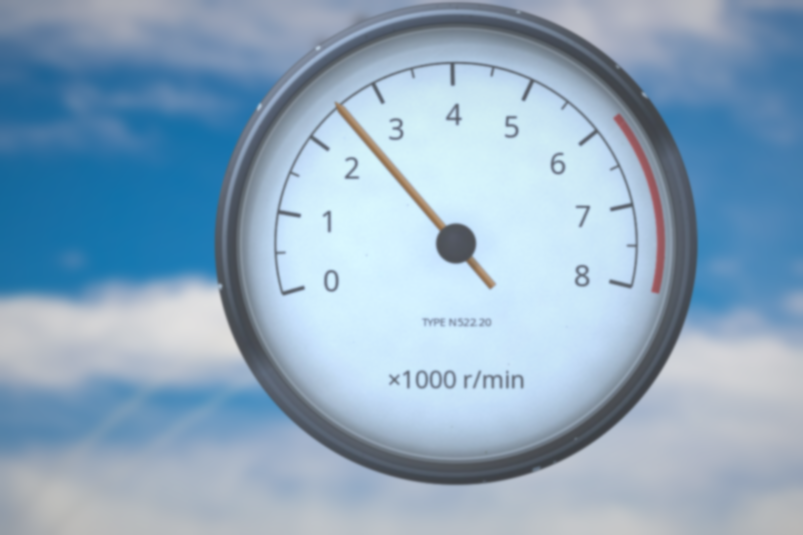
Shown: 2500 rpm
